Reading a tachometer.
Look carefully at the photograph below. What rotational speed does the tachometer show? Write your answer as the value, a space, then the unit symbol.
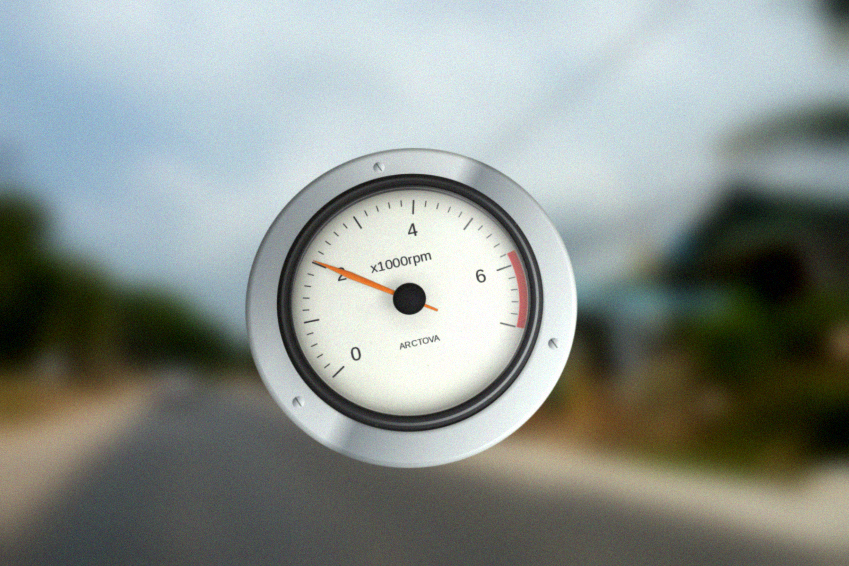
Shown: 2000 rpm
